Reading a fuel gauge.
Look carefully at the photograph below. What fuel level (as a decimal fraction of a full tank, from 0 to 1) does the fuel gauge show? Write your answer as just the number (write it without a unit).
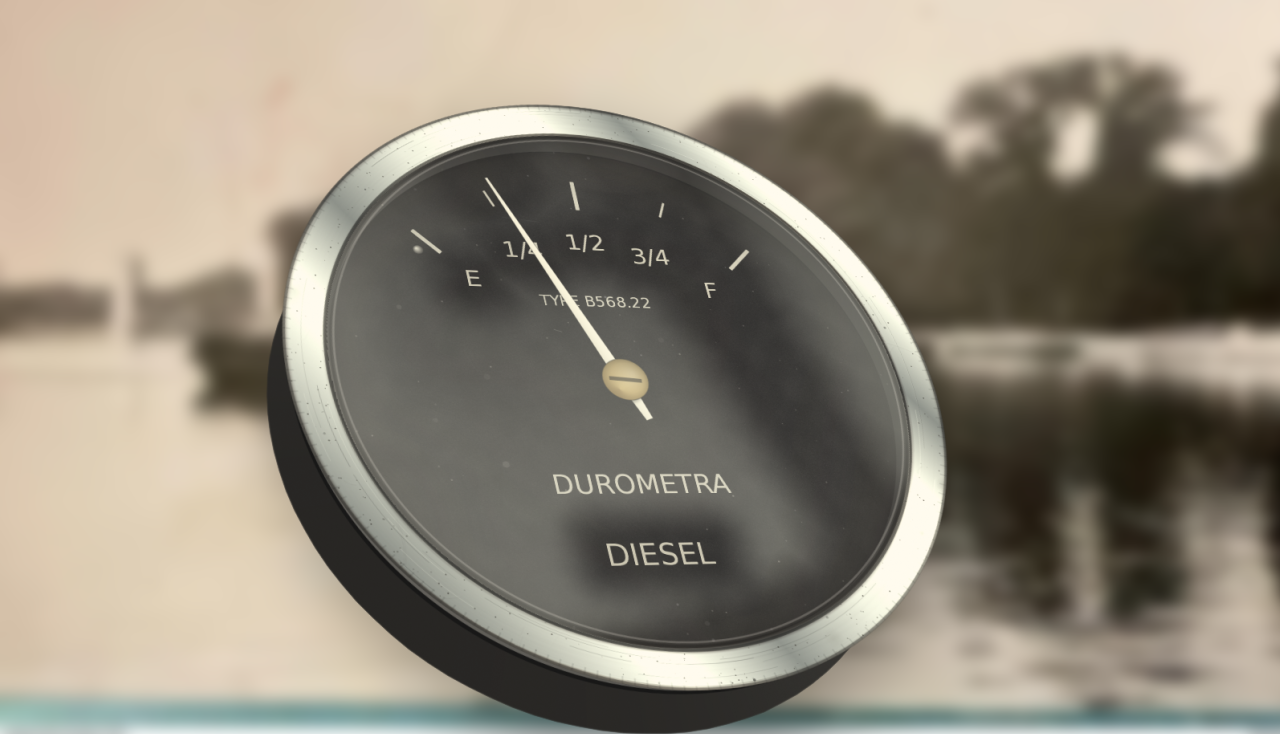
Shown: 0.25
